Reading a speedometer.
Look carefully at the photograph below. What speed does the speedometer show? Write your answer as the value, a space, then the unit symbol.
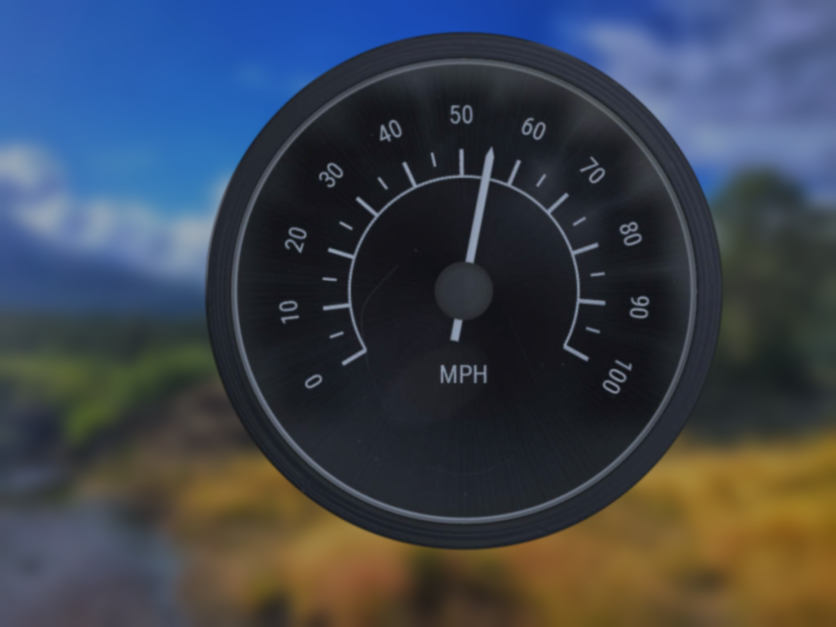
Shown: 55 mph
